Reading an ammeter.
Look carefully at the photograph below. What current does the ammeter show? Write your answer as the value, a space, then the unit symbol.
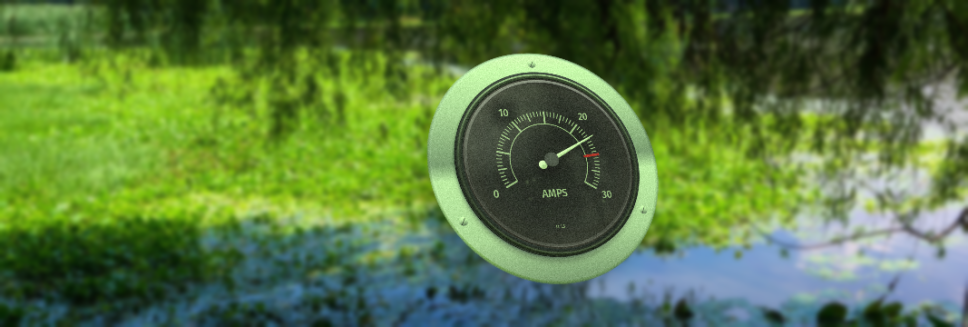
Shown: 22.5 A
